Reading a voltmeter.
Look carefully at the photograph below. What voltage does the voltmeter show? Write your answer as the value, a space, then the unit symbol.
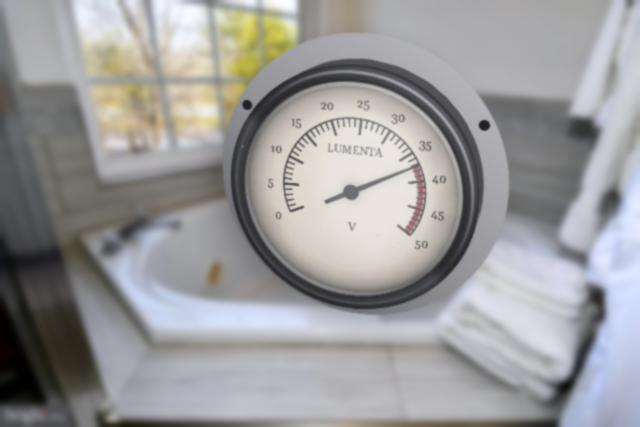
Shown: 37 V
